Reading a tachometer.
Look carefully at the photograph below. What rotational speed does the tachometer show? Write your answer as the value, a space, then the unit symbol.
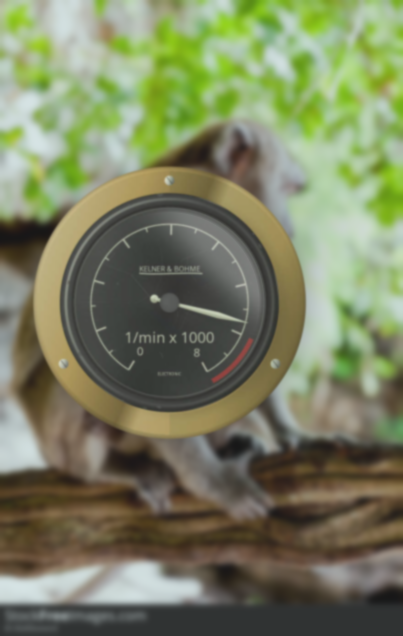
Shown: 6750 rpm
